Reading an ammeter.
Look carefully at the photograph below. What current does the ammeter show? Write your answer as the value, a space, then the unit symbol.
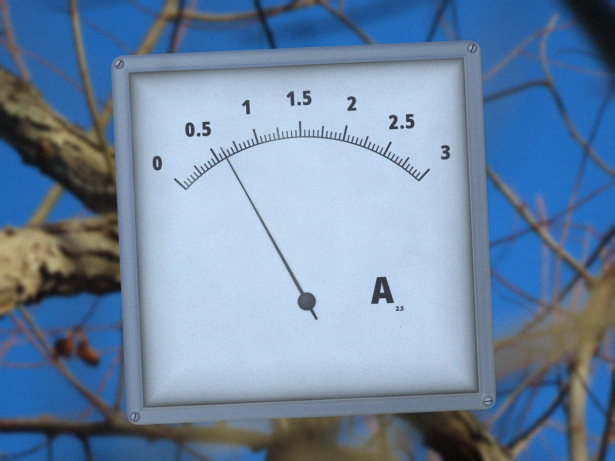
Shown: 0.6 A
